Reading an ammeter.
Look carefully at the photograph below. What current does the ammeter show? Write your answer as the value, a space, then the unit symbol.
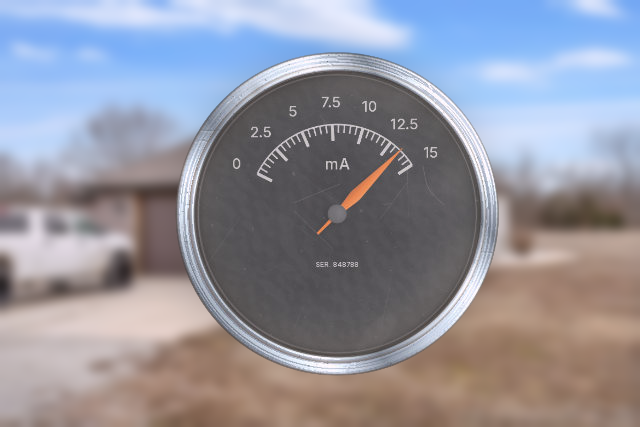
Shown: 13.5 mA
